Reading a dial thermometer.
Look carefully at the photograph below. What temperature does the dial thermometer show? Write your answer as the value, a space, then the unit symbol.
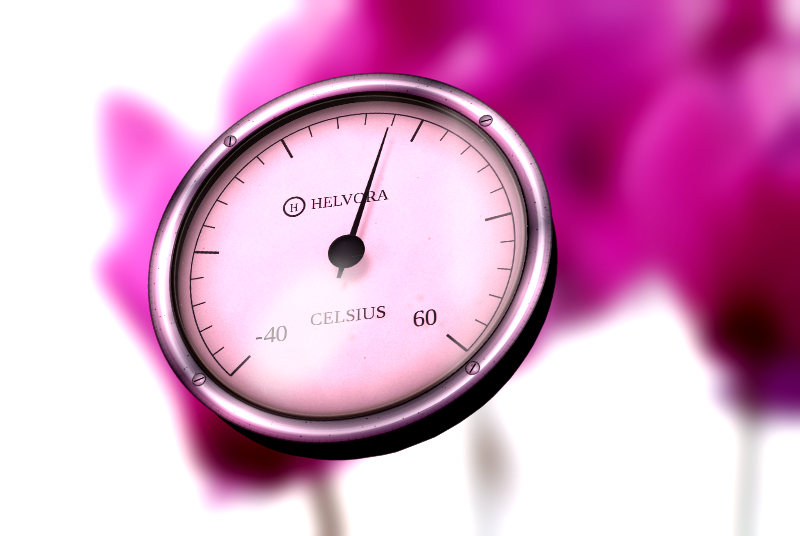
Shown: 16 °C
